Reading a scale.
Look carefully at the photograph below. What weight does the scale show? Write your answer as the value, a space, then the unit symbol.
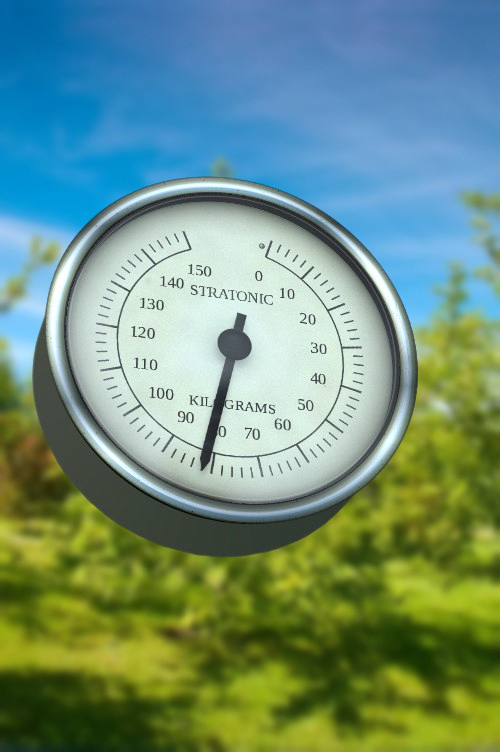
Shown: 82 kg
